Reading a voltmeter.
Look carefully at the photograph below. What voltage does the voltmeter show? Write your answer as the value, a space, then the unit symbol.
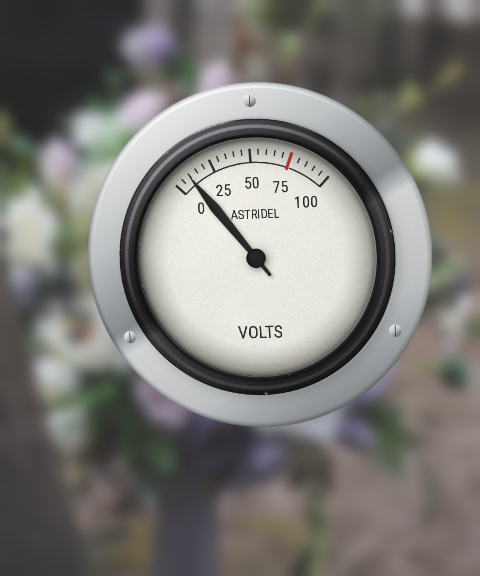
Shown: 10 V
